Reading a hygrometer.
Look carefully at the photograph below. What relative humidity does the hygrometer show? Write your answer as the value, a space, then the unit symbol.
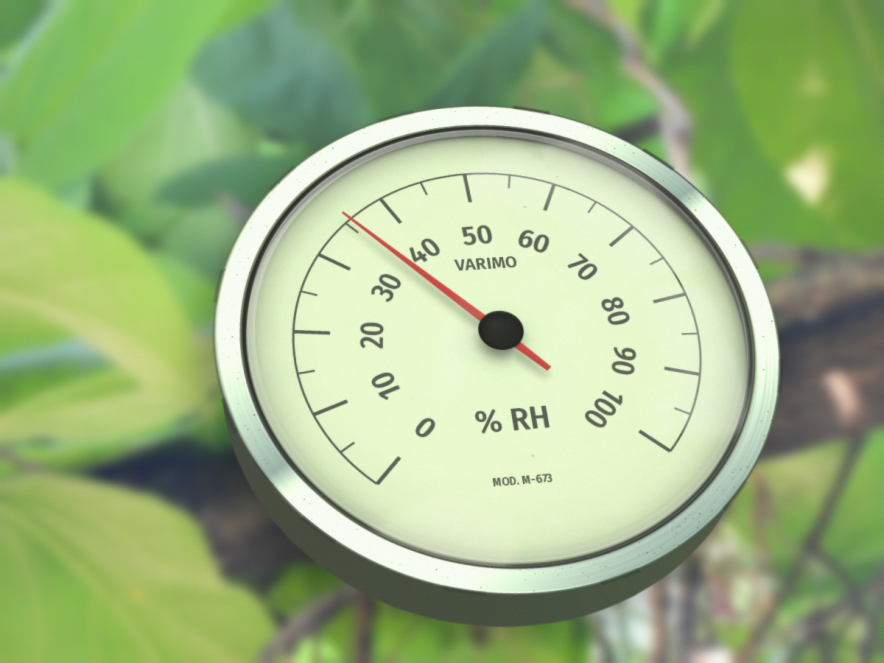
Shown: 35 %
